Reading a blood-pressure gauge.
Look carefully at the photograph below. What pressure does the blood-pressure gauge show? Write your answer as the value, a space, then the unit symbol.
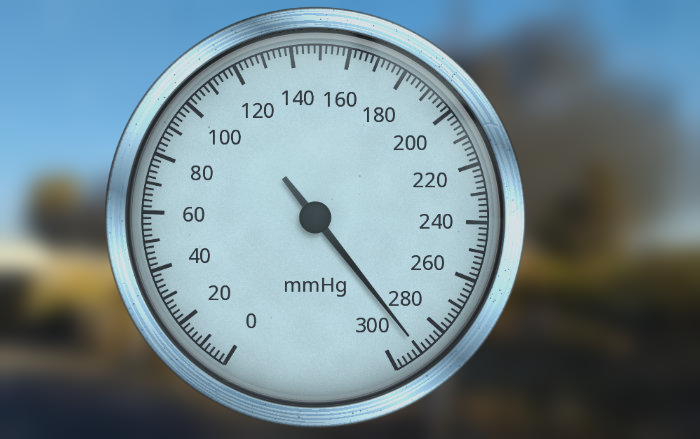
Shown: 290 mmHg
